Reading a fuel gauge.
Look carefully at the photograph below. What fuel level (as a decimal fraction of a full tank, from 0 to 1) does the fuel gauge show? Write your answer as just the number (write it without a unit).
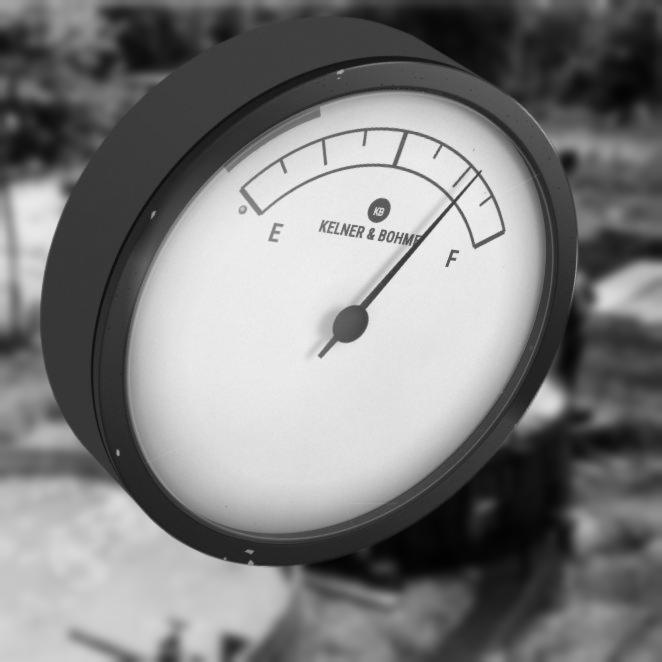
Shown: 0.75
